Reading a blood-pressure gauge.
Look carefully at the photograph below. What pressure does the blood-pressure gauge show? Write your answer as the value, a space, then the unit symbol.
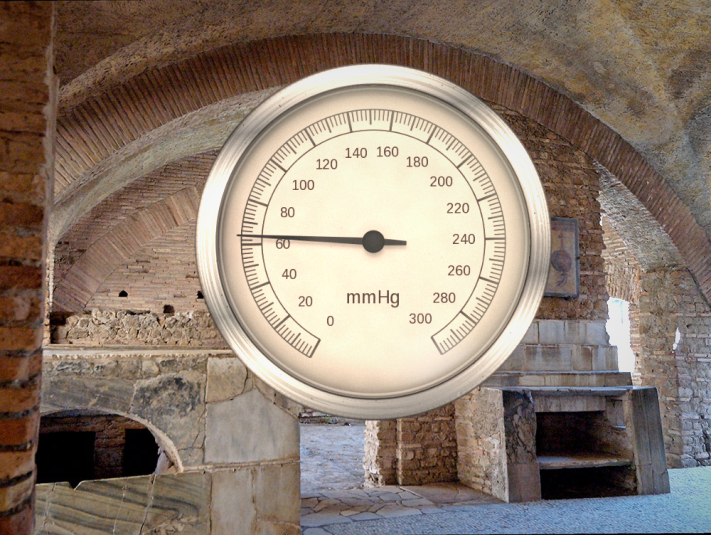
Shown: 64 mmHg
